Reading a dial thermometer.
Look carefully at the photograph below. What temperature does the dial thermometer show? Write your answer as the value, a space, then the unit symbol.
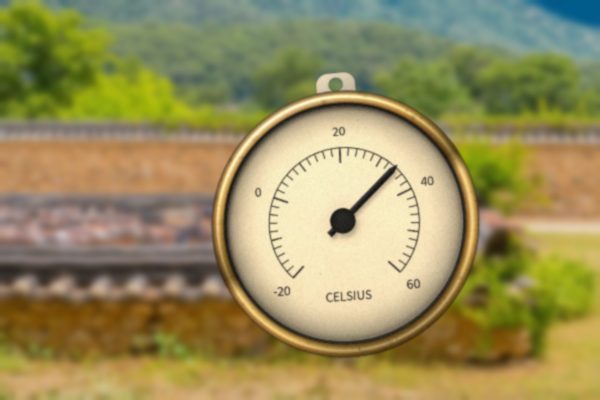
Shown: 34 °C
